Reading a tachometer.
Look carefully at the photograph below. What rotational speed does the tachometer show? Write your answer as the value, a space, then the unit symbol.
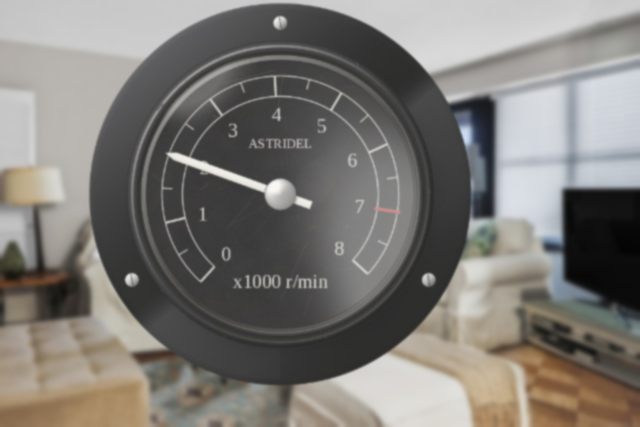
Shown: 2000 rpm
